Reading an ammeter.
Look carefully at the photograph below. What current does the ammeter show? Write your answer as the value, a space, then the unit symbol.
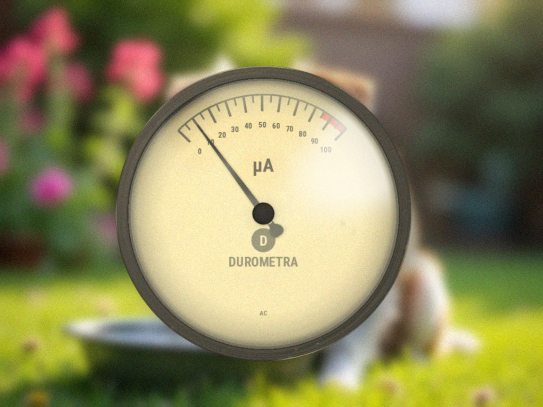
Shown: 10 µA
